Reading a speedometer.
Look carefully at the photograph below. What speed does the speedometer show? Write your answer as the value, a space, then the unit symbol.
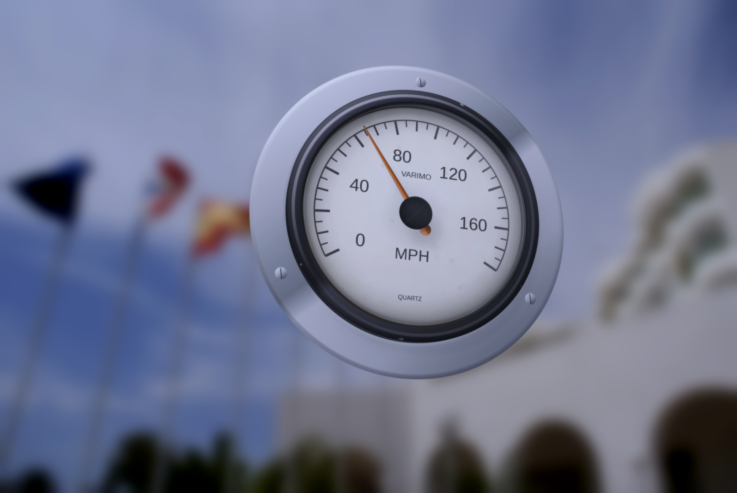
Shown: 65 mph
